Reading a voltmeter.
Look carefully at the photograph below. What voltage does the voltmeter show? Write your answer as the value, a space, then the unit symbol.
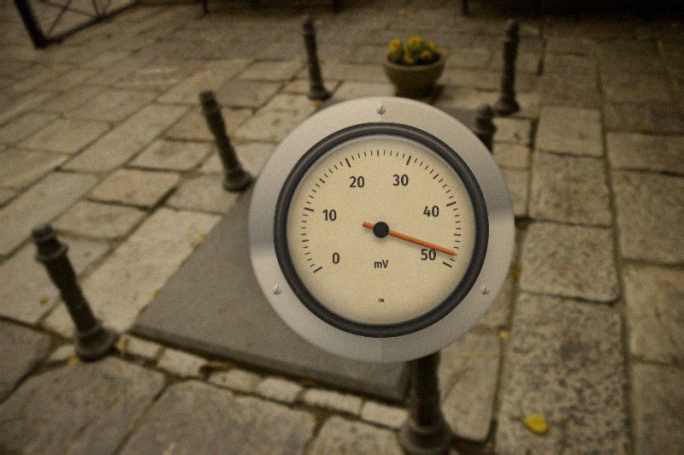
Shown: 48 mV
